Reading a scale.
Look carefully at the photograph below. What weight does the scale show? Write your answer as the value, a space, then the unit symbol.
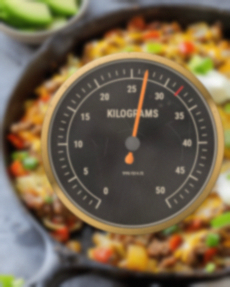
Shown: 27 kg
